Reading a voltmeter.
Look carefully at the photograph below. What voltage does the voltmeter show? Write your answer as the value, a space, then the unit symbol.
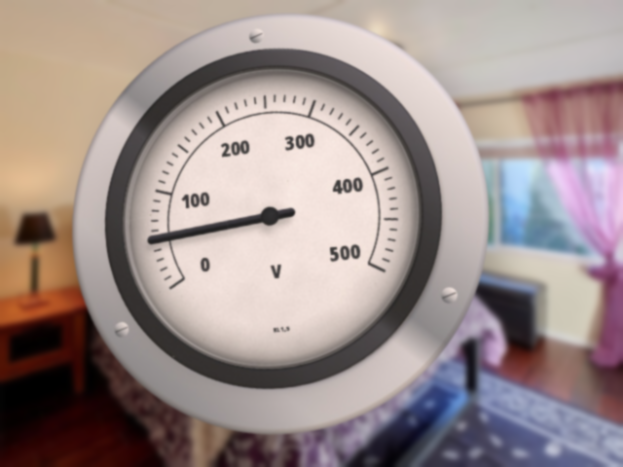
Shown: 50 V
